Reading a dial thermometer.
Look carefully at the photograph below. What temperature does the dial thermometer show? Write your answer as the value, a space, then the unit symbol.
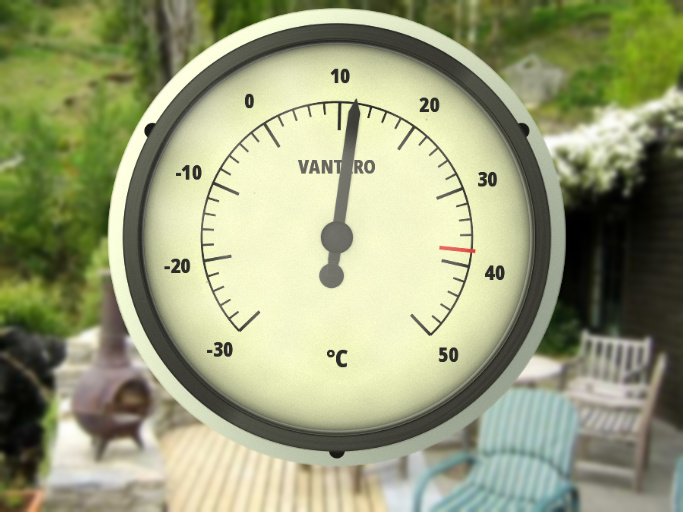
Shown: 12 °C
